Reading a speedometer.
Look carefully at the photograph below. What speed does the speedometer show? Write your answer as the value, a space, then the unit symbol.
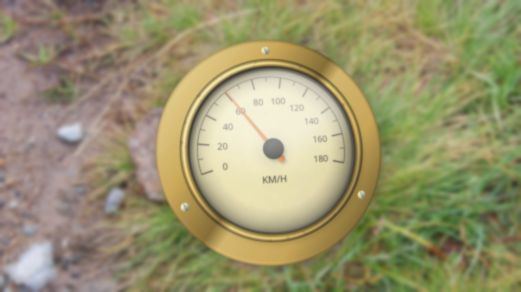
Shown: 60 km/h
